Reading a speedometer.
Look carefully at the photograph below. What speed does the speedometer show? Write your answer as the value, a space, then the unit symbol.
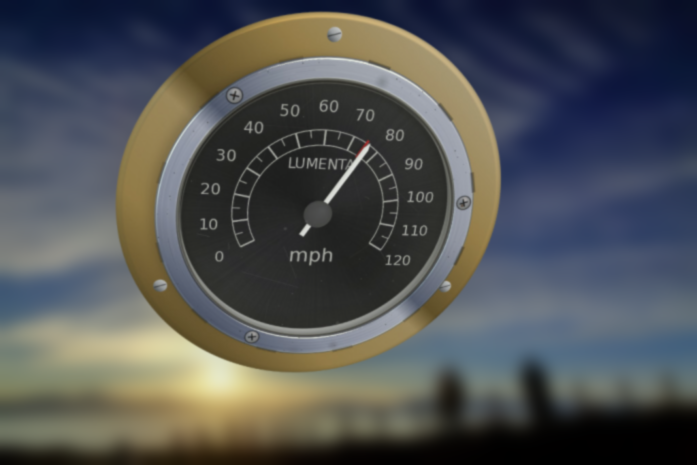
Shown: 75 mph
